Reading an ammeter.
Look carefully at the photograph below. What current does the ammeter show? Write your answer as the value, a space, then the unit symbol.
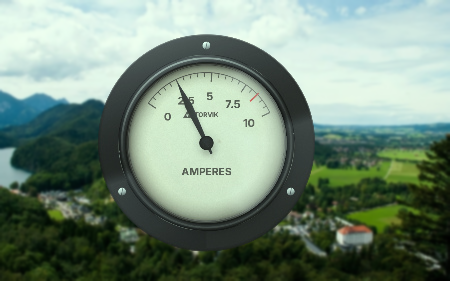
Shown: 2.5 A
